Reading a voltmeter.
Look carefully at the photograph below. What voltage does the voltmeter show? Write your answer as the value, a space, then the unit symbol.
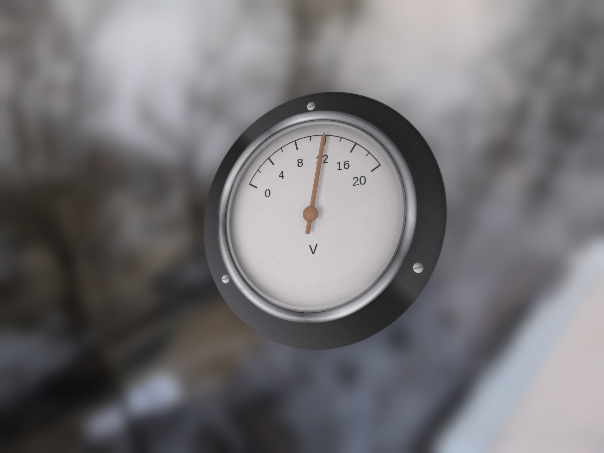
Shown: 12 V
